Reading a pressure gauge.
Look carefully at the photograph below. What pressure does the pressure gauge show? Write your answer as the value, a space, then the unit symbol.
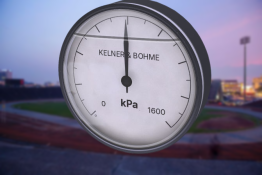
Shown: 800 kPa
